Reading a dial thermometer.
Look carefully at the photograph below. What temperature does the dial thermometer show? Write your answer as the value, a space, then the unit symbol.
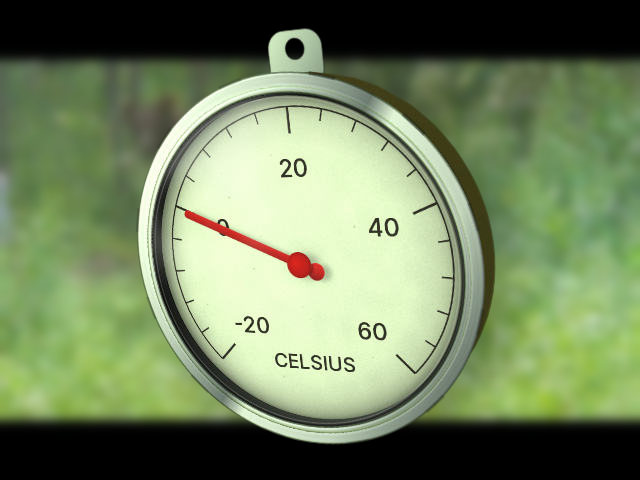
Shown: 0 °C
